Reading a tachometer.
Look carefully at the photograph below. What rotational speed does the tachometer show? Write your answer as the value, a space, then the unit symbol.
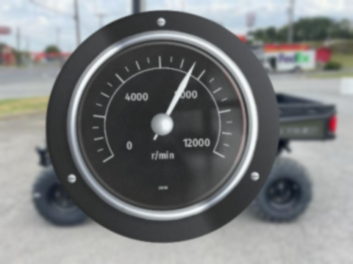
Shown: 7500 rpm
